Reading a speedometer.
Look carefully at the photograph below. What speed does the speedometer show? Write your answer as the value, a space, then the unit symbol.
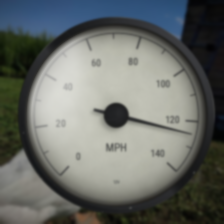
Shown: 125 mph
